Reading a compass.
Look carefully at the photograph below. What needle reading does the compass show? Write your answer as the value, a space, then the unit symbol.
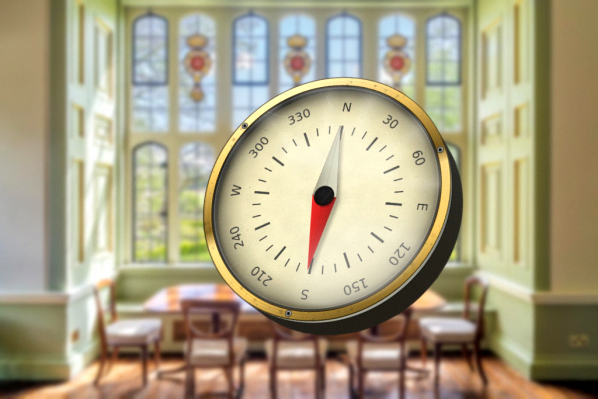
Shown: 180 °
